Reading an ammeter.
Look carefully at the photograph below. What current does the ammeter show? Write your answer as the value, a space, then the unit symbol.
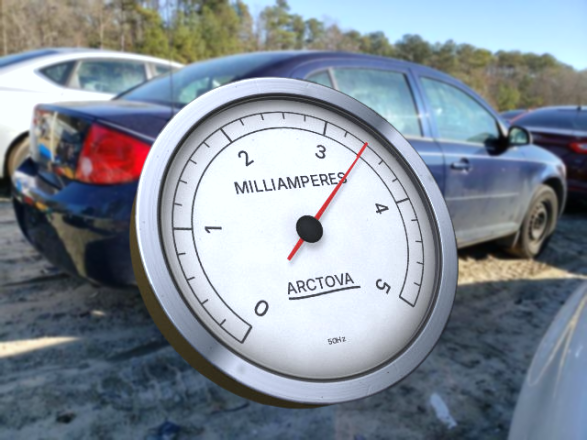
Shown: 3.4 mA
